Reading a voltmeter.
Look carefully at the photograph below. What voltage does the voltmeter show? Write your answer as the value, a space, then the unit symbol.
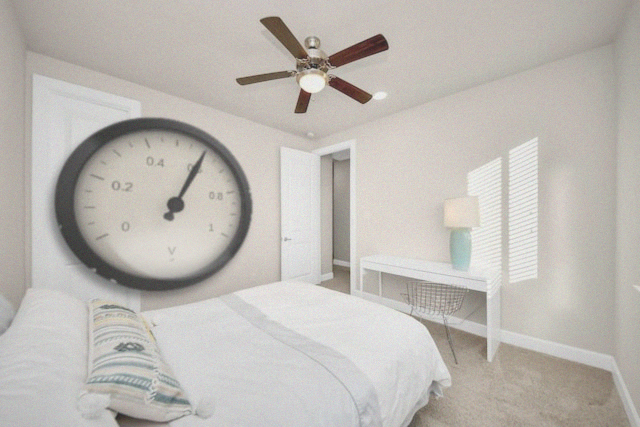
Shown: 0.6 V
